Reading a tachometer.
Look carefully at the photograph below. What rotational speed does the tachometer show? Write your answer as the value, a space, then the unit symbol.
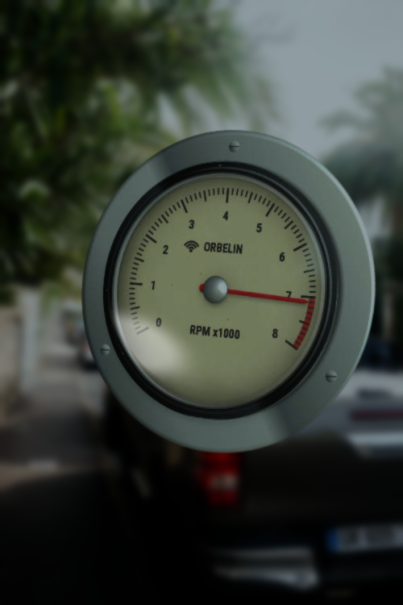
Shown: 7100 rpm
